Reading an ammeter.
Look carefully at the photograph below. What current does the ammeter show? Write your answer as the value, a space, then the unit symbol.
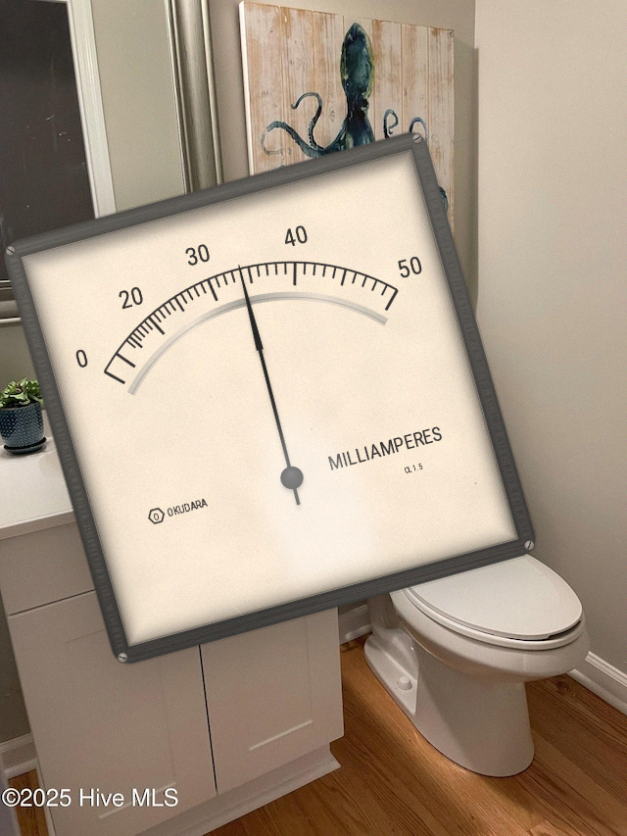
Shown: 34 mA
